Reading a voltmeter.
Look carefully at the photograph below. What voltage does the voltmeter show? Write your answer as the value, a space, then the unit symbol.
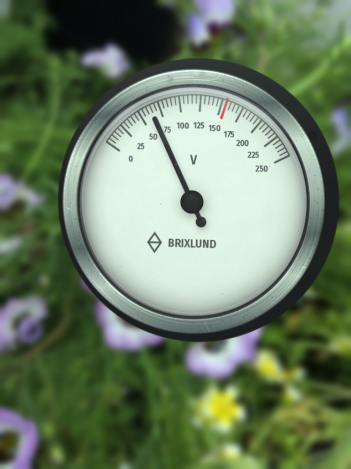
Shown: 65 V
